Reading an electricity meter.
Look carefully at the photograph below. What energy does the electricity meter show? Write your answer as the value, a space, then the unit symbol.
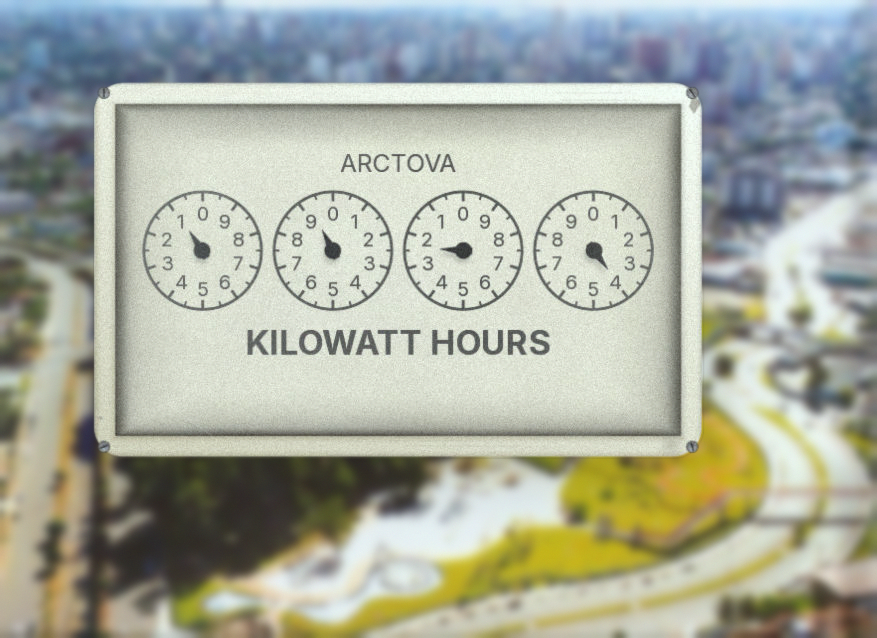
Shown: 924 kWh
